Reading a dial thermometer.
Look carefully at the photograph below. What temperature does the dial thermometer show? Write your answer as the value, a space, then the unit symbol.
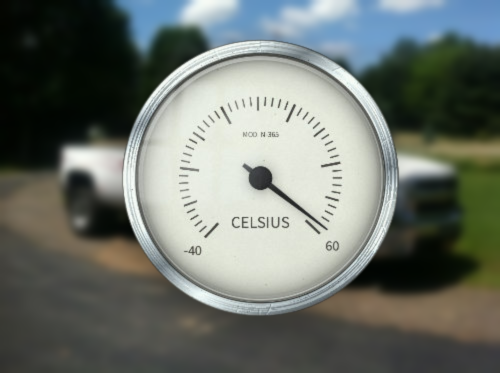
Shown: 58 °C
